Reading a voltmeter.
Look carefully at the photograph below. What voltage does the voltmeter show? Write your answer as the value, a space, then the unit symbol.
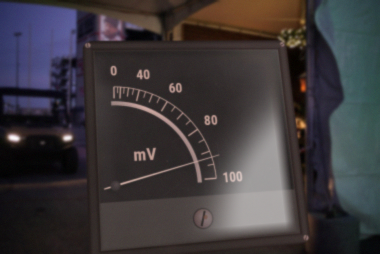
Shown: 92.5 mV
